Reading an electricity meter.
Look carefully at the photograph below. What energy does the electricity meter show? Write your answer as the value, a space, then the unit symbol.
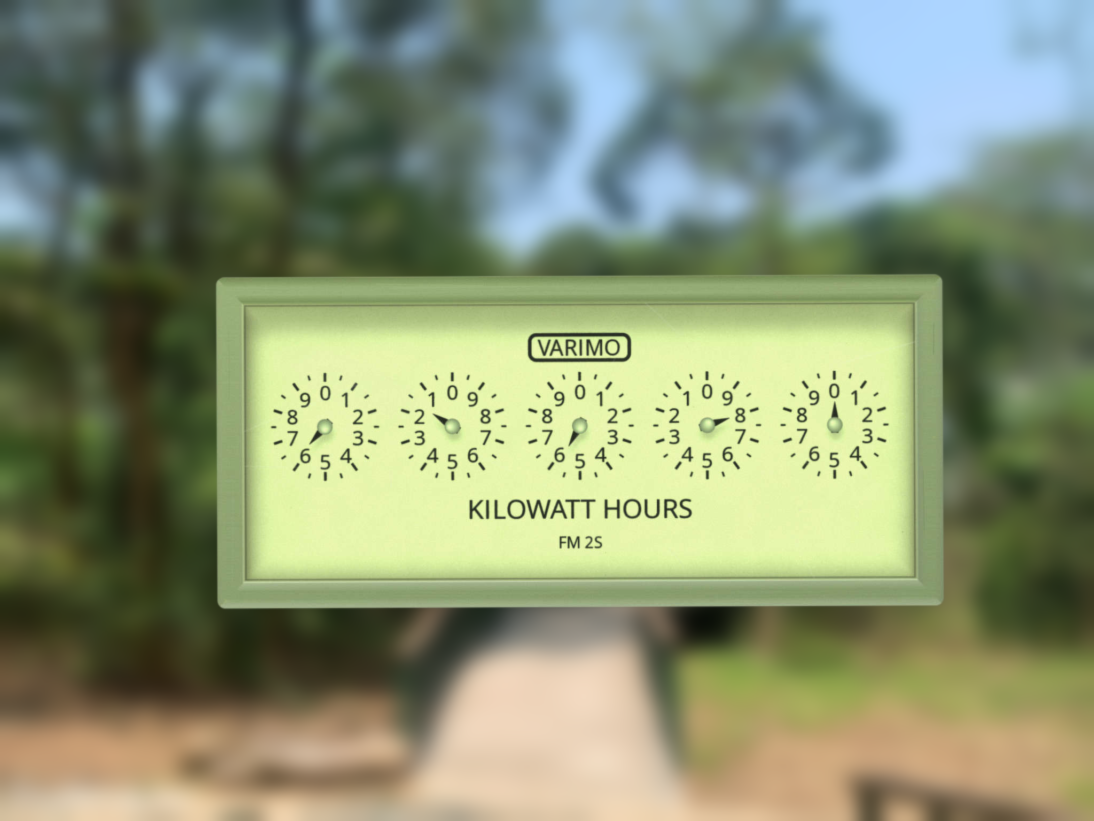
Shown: 61580 kWh
